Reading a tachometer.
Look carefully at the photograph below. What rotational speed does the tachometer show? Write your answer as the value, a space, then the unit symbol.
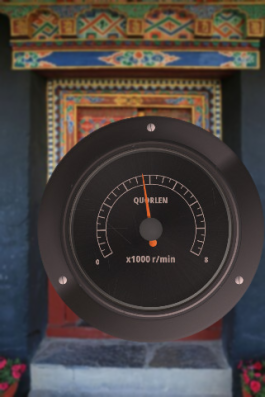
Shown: 3750 rpm
